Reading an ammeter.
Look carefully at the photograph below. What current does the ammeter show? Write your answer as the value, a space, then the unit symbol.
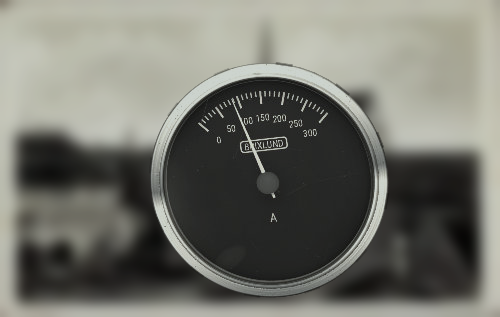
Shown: 90 A
